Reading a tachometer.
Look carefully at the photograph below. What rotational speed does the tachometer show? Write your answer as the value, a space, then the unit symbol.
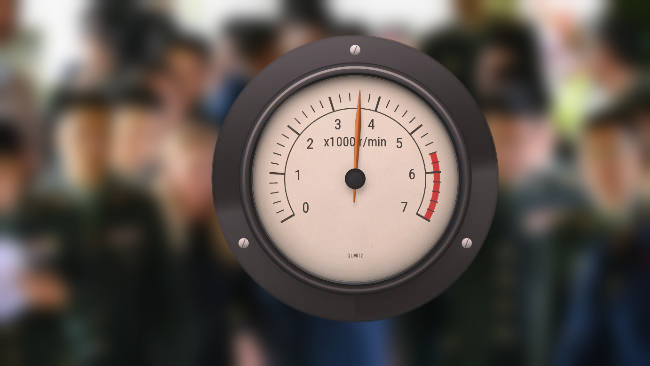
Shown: 3600 rpm
